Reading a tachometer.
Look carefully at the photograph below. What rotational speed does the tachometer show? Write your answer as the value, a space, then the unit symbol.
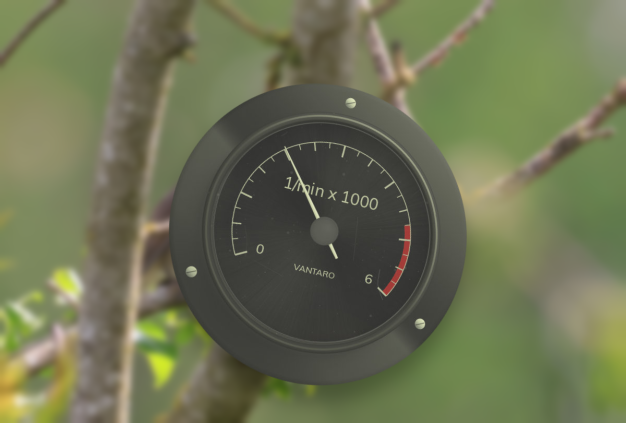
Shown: 2000 rpm
